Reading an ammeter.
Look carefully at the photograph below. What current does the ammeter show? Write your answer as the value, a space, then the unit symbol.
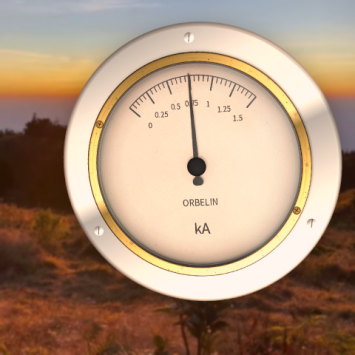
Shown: 0.75 kA
